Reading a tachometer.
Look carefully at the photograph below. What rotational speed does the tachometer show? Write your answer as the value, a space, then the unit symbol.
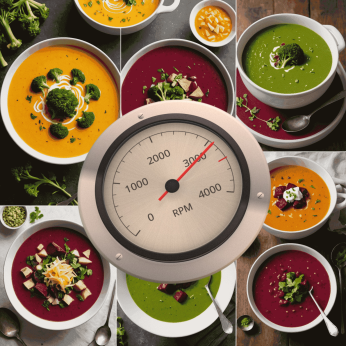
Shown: 3100 rpm
